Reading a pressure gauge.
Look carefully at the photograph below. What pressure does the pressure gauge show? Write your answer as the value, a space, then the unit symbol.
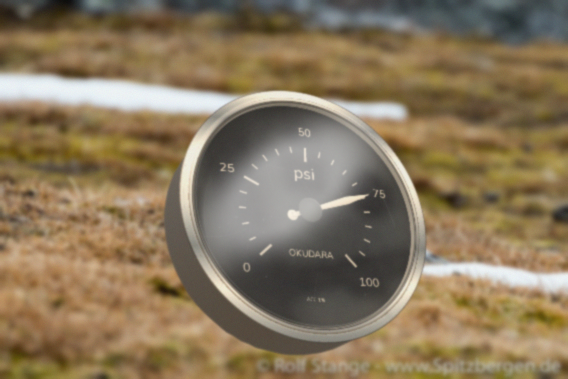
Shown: 75 psi
